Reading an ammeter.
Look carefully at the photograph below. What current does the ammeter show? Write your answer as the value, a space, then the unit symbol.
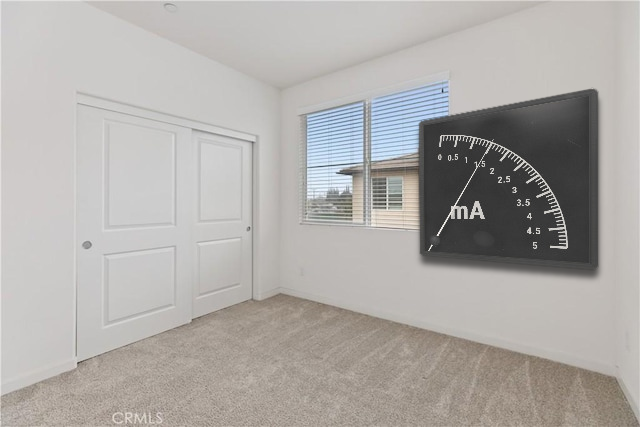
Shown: 1.5 mA
